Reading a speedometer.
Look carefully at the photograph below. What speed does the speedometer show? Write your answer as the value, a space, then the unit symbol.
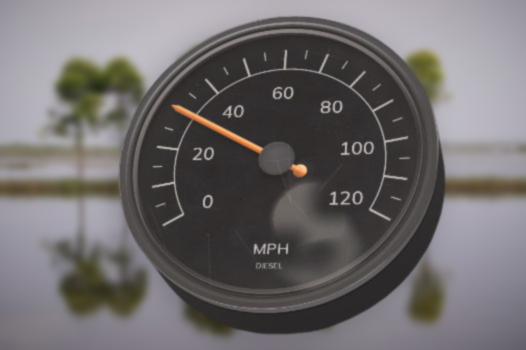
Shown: 30 mph
